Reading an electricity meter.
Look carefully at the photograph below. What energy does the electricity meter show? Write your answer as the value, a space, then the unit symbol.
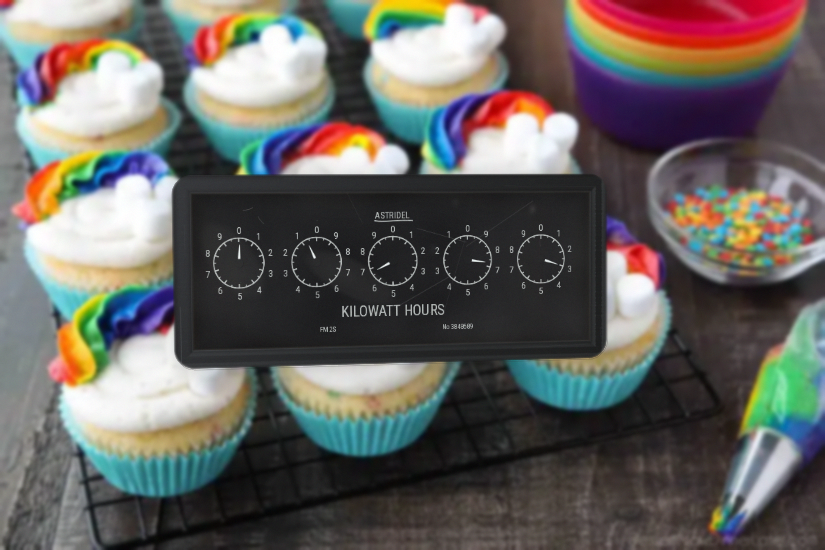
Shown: 673 kWh
